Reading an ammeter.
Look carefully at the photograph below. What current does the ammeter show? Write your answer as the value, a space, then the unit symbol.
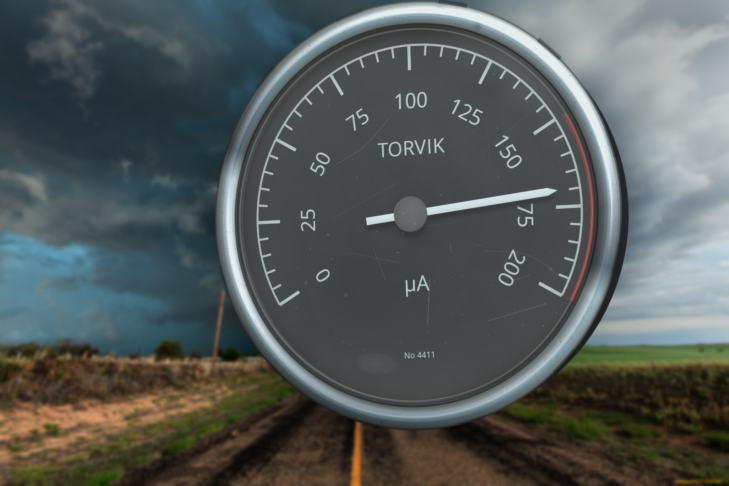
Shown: 170 µA
